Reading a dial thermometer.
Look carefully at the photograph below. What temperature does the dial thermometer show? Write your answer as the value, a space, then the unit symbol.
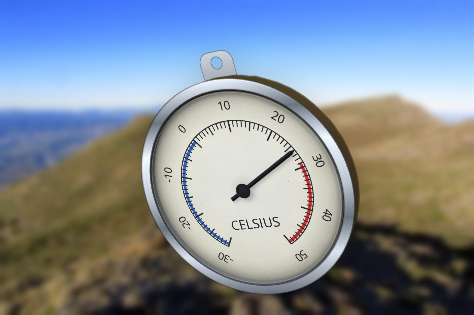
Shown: 26 °C
